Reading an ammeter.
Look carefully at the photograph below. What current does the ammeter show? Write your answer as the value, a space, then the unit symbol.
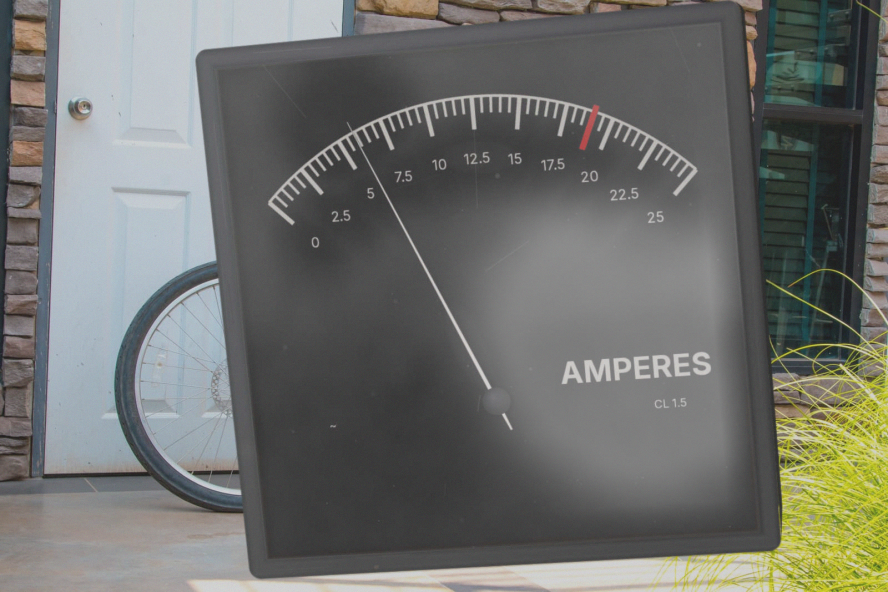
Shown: 6 A
